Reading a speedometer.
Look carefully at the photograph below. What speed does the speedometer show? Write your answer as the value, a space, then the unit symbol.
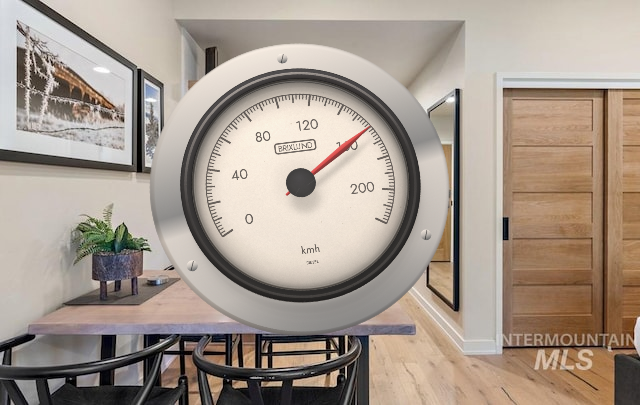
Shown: 160 km/h
